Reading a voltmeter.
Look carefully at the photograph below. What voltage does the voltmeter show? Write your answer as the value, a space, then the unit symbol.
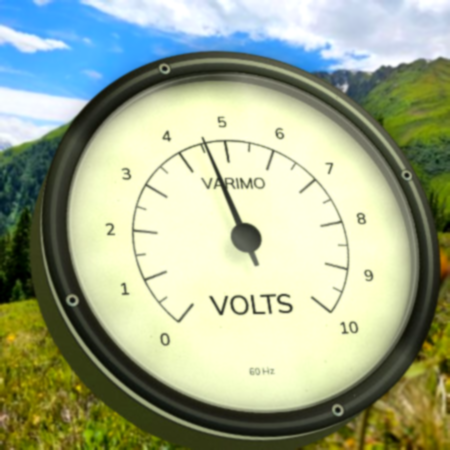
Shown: 4.5 V
